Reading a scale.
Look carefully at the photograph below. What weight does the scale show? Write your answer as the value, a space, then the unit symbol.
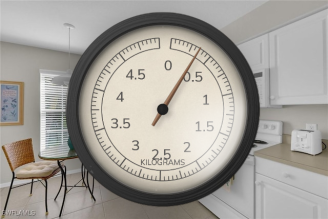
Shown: 0.35 kg
